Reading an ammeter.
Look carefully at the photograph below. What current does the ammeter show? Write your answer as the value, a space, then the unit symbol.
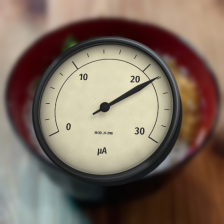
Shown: 22 µA
